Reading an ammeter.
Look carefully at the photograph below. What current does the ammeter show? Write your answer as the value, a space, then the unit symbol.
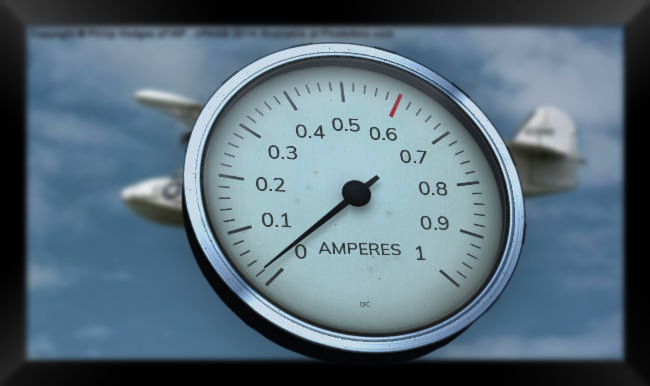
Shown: 0.02 A
